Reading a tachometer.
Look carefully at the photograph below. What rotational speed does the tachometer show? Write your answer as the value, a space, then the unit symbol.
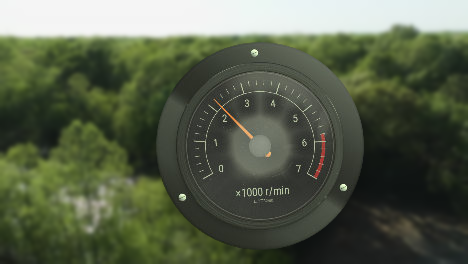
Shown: 2200 rpm
